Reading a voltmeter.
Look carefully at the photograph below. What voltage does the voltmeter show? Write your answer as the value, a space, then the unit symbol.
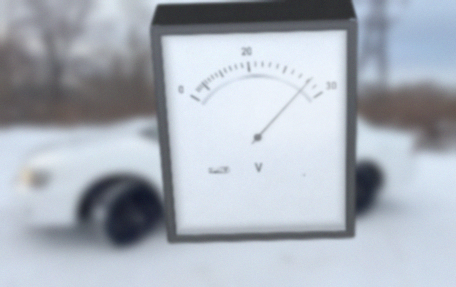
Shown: 28 V
